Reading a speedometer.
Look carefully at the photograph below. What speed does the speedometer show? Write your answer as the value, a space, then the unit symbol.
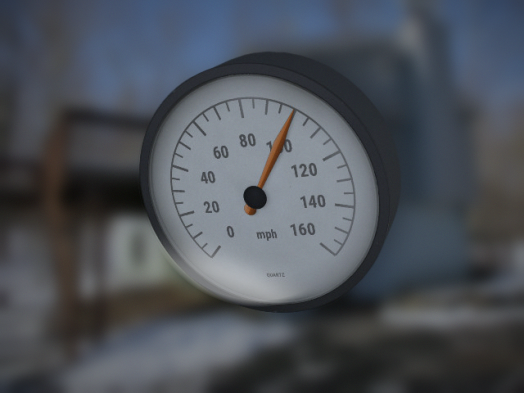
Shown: 100 mph
